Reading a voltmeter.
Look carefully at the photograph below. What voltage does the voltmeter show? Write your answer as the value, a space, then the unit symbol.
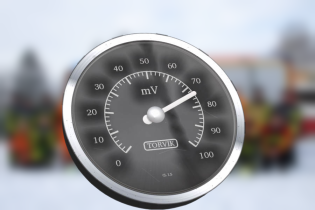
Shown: 74 mV
